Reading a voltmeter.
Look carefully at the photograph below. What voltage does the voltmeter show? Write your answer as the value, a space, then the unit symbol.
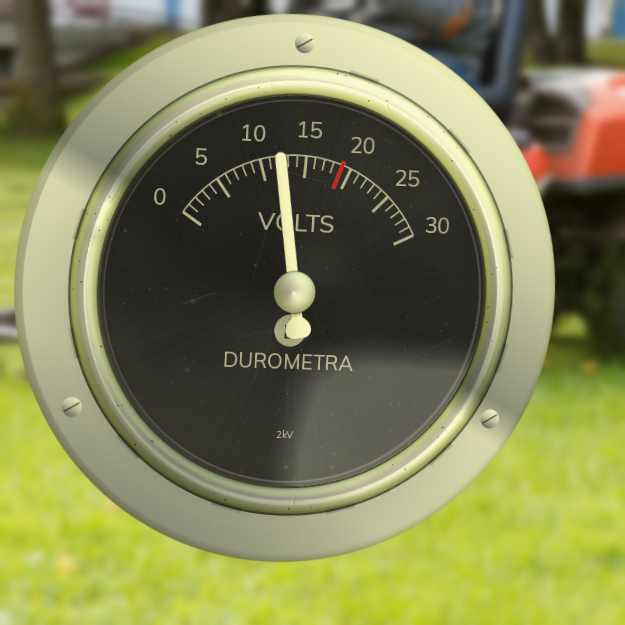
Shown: 12 V
